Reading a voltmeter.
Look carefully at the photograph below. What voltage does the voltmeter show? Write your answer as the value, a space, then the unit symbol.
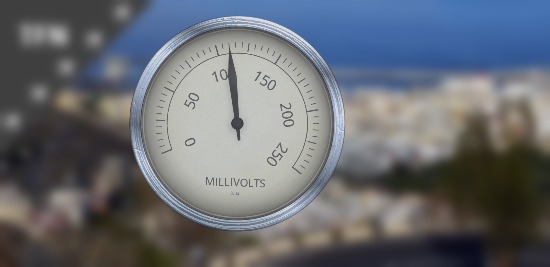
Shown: 110 mV
